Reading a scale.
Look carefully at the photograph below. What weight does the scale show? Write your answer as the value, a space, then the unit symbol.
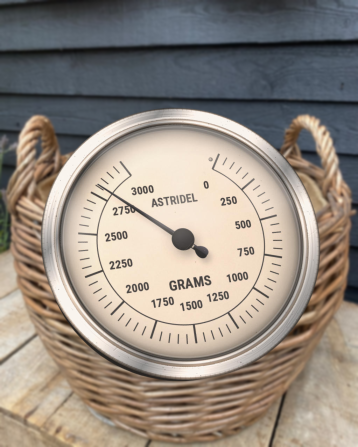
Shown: 2800 g
